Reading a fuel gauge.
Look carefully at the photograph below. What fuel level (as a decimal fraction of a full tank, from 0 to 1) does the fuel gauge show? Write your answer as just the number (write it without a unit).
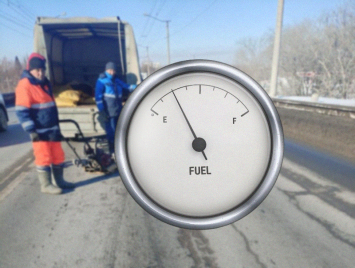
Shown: 0.25
